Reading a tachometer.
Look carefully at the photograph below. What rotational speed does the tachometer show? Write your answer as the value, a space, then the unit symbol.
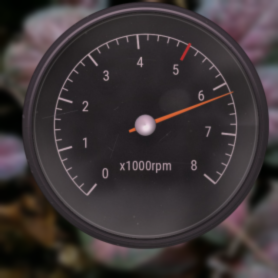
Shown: 6200 rpm
